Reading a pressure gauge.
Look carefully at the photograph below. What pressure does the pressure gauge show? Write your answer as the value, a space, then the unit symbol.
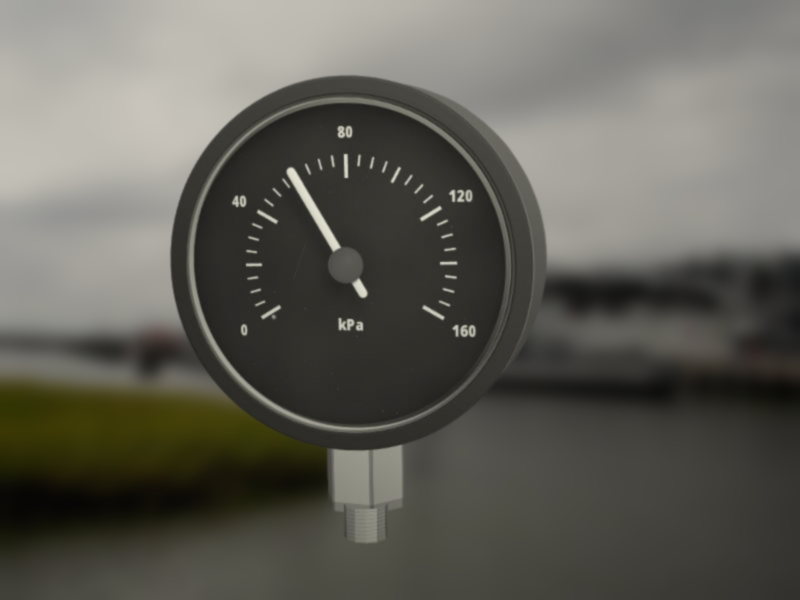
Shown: 60 kPa
